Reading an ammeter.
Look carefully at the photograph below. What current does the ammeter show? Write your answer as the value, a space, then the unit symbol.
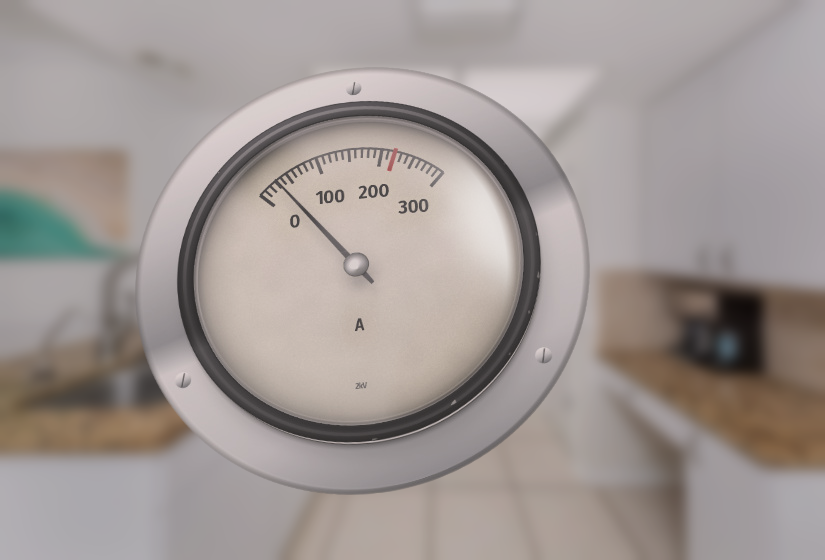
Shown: 30 A
